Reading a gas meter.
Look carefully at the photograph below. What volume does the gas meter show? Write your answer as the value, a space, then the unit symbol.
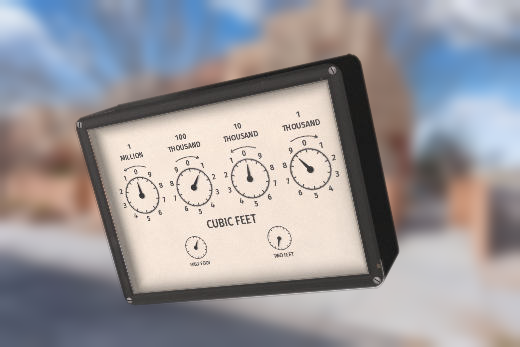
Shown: 9900 ft³
